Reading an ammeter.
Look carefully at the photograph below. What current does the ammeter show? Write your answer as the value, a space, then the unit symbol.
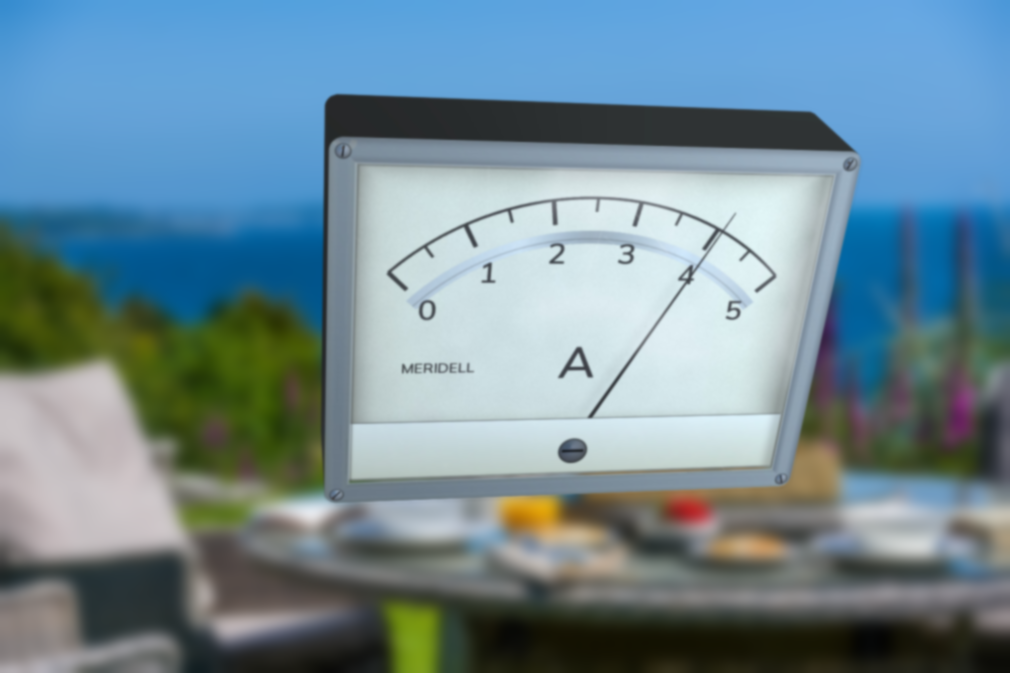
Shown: 4 A
